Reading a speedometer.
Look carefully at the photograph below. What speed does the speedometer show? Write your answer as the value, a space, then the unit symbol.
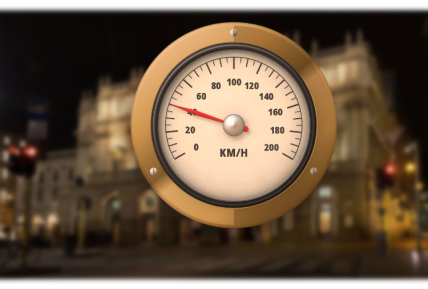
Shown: 40 km/h
